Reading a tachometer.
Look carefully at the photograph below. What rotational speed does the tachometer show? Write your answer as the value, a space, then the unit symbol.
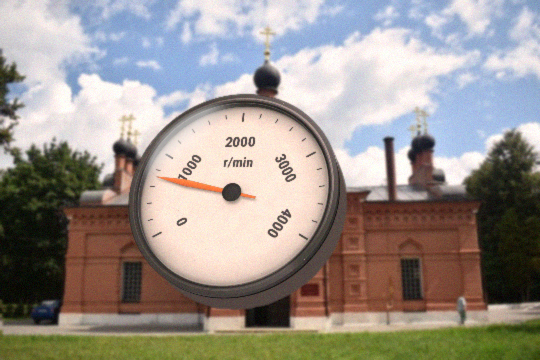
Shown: 700 rpm
